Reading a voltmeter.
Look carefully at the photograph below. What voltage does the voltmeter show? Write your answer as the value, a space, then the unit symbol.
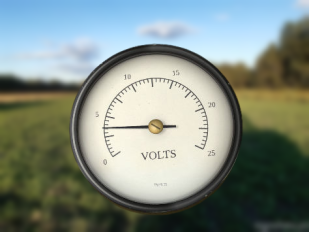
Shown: 3.5 V
